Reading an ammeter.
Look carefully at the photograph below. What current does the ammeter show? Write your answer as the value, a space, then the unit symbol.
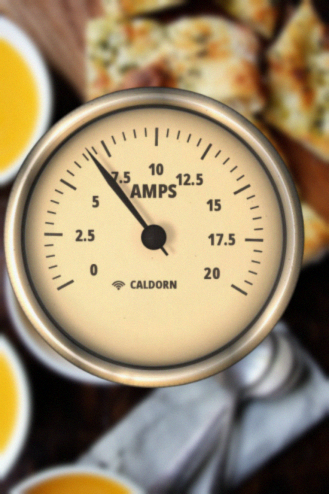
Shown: 6.75 A
